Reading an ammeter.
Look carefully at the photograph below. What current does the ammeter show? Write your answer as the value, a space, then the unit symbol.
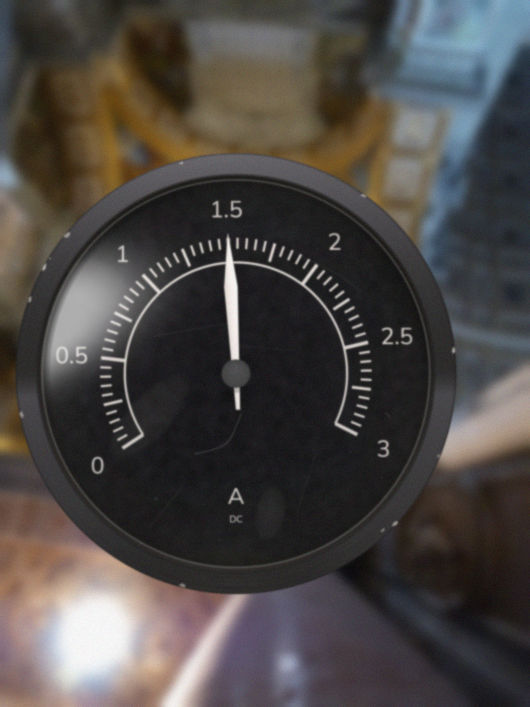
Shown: 1.5 A
